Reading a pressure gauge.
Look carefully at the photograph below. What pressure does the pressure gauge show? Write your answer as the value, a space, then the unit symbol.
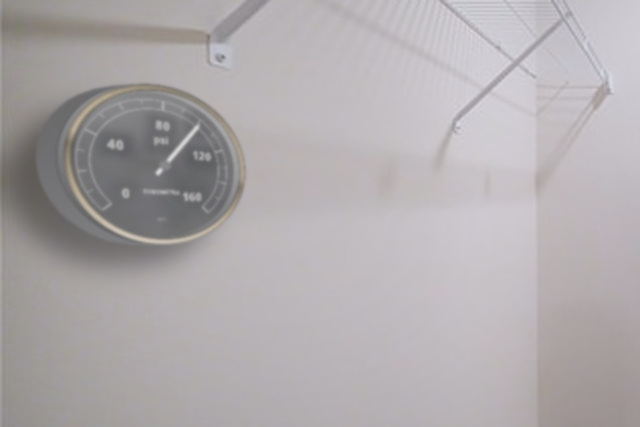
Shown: 100 psi
